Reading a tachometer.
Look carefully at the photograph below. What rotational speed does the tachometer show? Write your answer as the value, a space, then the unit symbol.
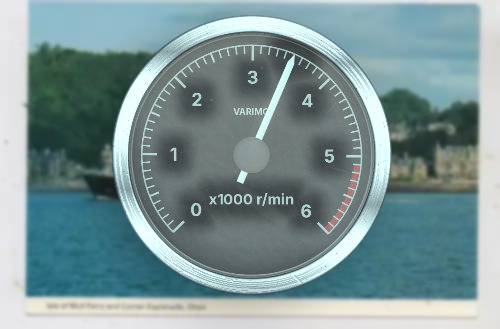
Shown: 3500 rpm
